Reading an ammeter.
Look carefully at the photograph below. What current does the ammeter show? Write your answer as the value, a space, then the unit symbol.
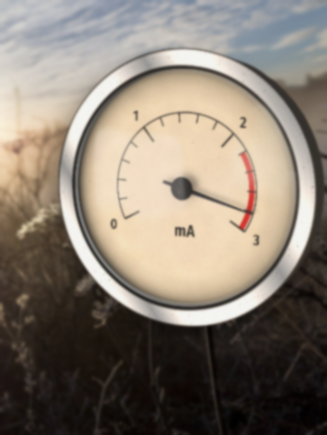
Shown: 2.8 mA
